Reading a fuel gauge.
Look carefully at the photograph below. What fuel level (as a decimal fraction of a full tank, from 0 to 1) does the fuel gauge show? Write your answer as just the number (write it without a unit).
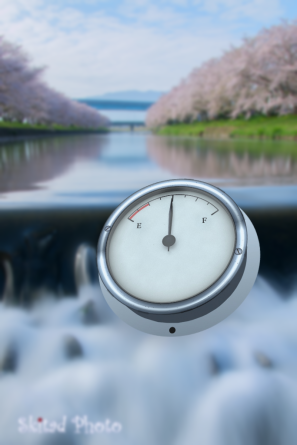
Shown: 0.5
